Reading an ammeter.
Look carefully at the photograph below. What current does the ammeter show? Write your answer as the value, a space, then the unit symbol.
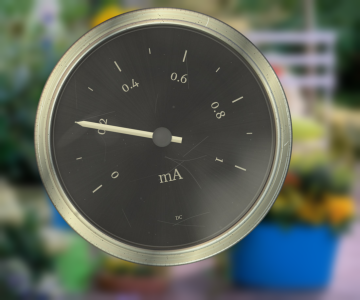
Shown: 0.2 mA
